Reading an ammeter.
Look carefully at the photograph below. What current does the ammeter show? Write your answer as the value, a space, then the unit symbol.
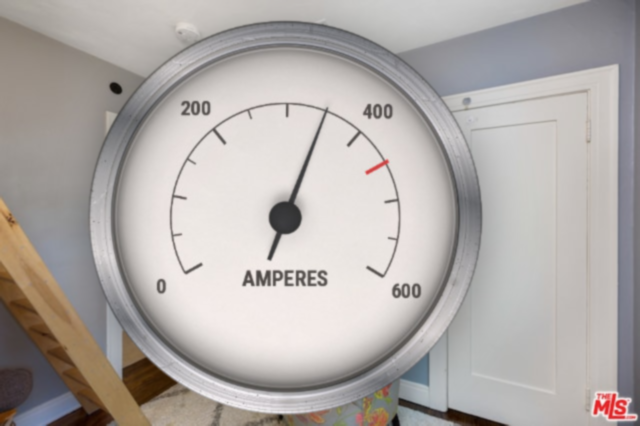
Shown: 350 A
